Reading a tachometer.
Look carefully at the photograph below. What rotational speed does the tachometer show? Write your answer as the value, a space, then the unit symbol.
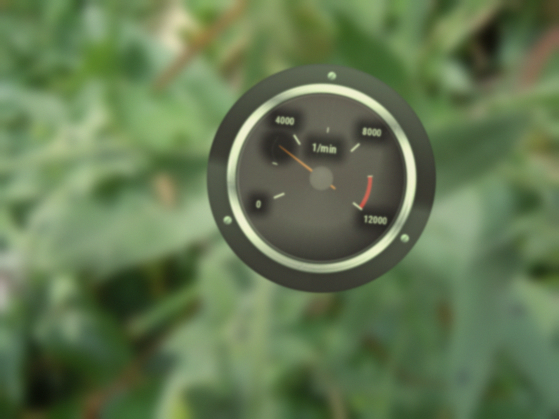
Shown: 3000 rpm
